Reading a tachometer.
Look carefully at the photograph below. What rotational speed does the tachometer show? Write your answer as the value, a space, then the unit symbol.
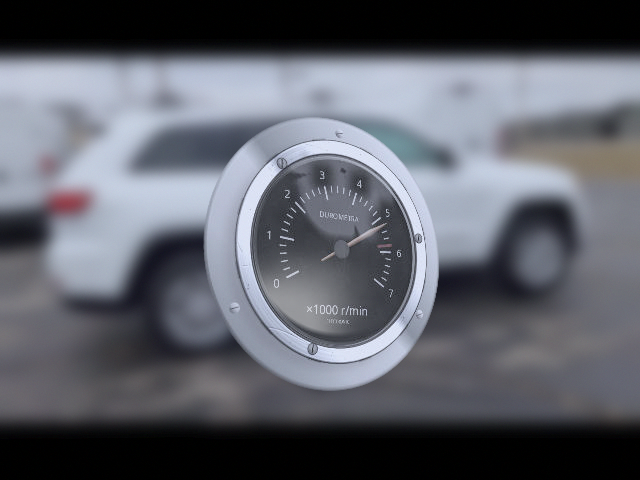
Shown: 5200 rpm
